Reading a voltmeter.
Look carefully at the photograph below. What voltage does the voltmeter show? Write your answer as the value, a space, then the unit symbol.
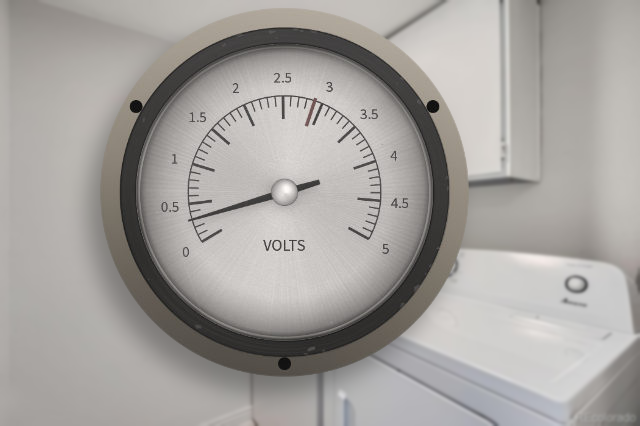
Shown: 0.3 V
